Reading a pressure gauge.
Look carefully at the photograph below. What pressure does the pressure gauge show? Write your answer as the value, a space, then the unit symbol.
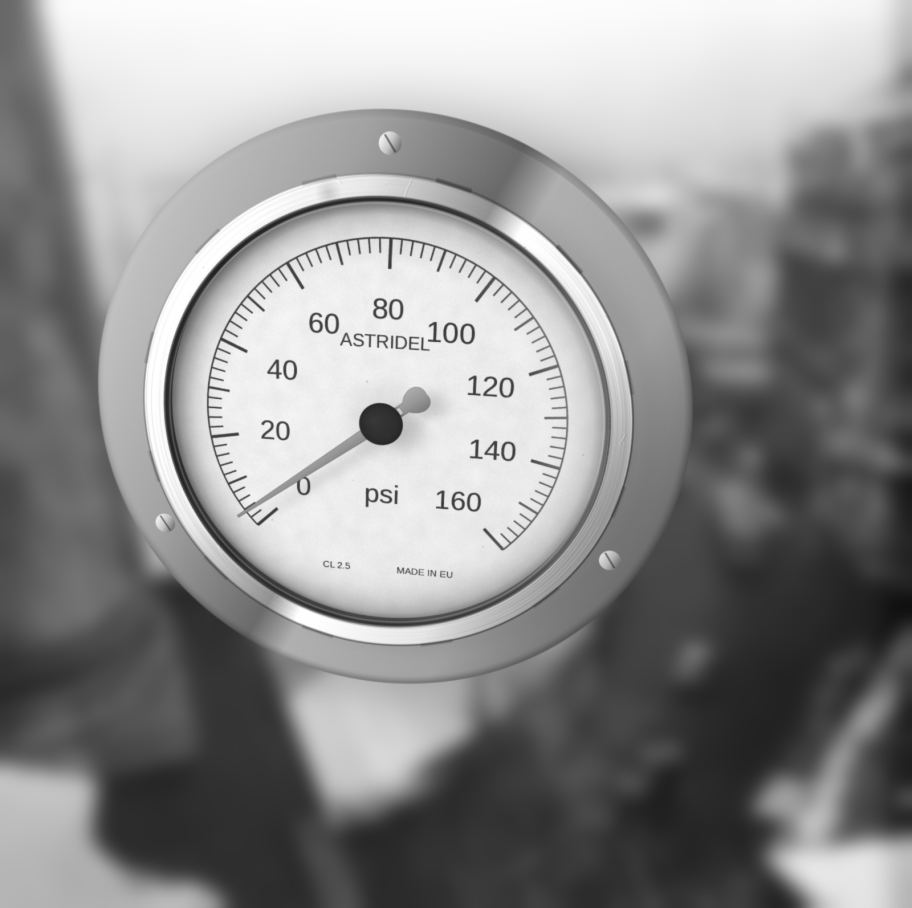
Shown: 4 psi
